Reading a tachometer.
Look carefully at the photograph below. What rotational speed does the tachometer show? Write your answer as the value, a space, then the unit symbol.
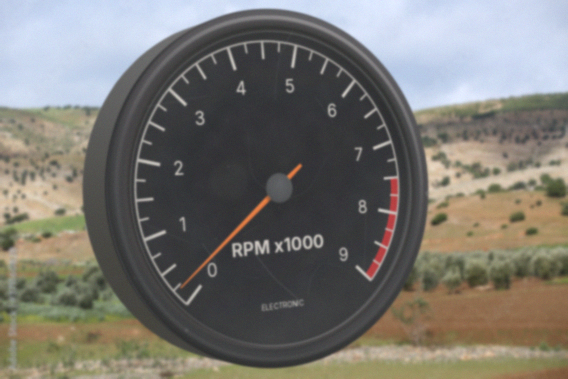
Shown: 250 rpm
